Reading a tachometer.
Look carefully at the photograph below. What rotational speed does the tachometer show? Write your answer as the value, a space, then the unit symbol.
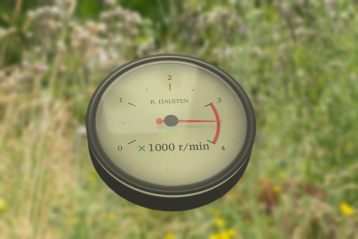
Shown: 3500 rpm
